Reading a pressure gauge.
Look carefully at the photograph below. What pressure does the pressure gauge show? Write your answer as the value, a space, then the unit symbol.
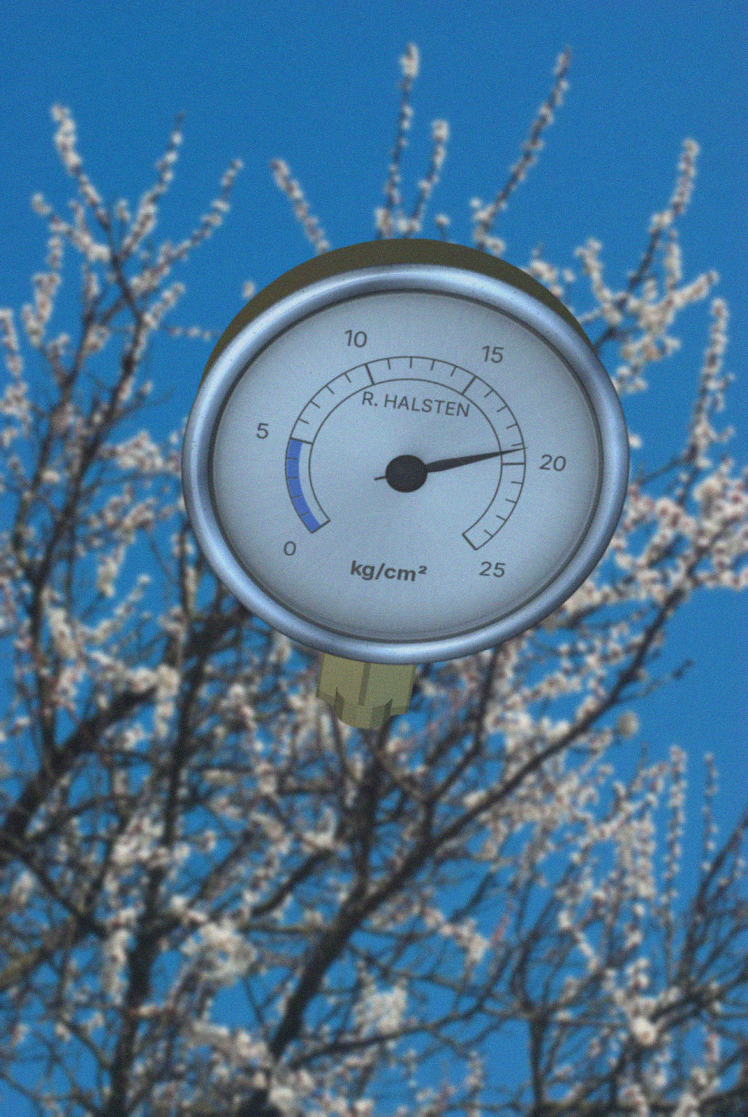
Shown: 19 kg/cm²
